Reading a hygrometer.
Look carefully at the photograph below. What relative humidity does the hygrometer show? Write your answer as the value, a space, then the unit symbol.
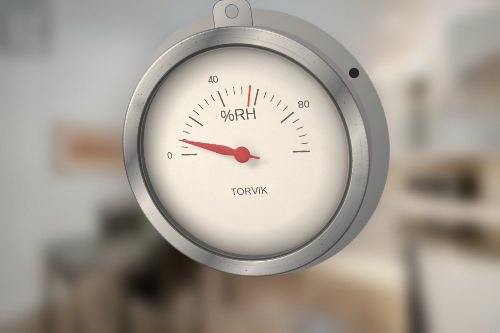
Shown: 8 %
